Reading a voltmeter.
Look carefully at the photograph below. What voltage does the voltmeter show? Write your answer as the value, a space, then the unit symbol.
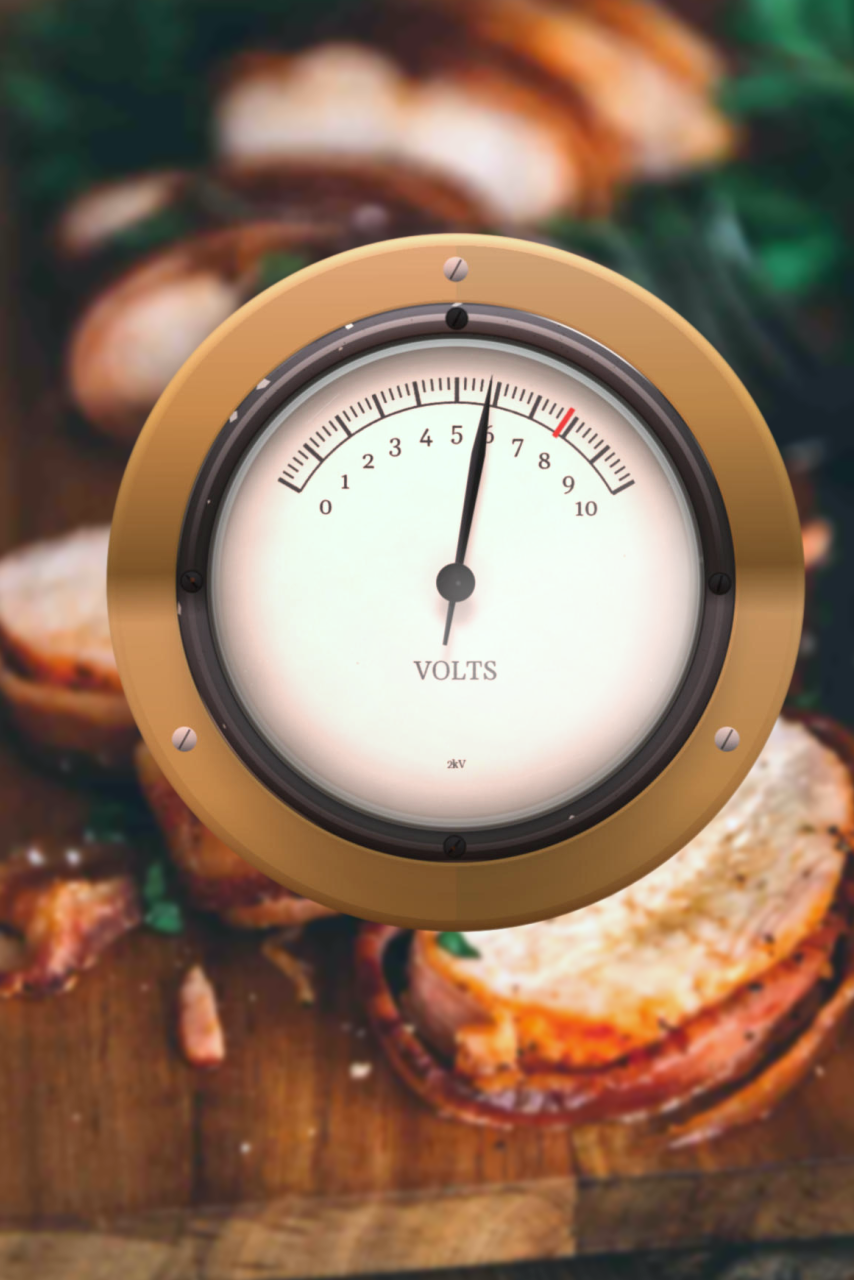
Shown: 5.8 V
